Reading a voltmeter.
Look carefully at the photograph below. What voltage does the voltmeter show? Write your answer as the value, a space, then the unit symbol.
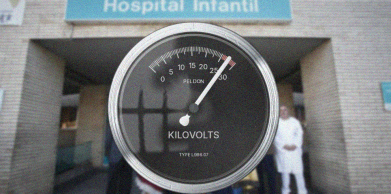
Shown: 27.5 kV
